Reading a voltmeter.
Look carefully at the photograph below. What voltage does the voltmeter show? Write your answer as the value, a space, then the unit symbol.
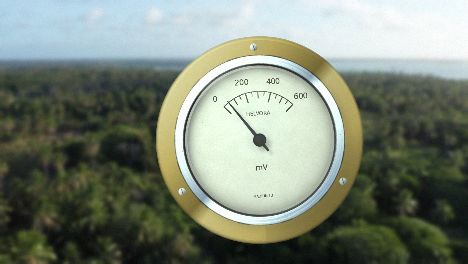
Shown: 50 mV
